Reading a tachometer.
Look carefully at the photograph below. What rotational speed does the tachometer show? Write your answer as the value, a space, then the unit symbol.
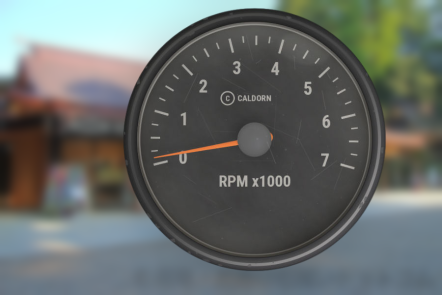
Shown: 125 rpm
